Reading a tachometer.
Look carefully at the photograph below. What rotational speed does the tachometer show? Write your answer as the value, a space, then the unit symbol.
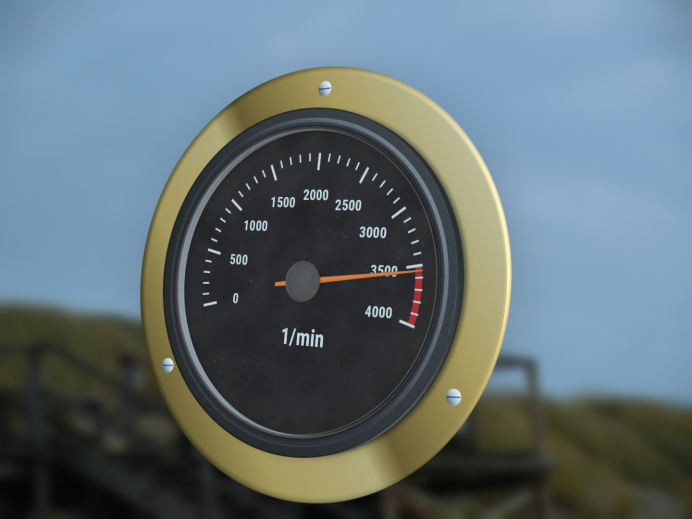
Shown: 3550 rpm
